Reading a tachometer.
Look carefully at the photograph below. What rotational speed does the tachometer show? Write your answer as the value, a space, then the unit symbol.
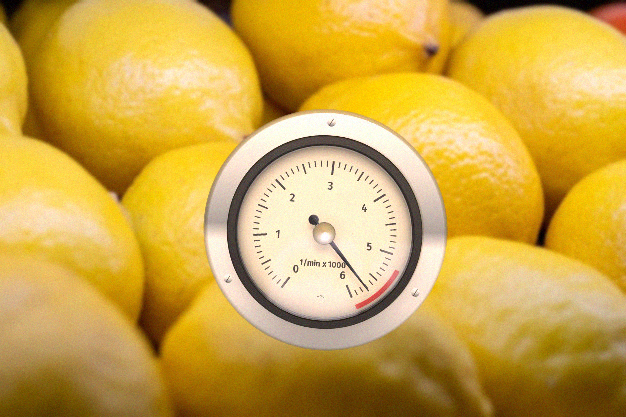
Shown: 5700 rpm
